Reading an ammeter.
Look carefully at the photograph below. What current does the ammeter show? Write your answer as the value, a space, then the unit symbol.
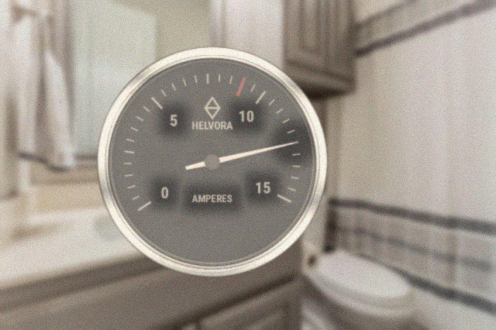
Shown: 12.5 A
